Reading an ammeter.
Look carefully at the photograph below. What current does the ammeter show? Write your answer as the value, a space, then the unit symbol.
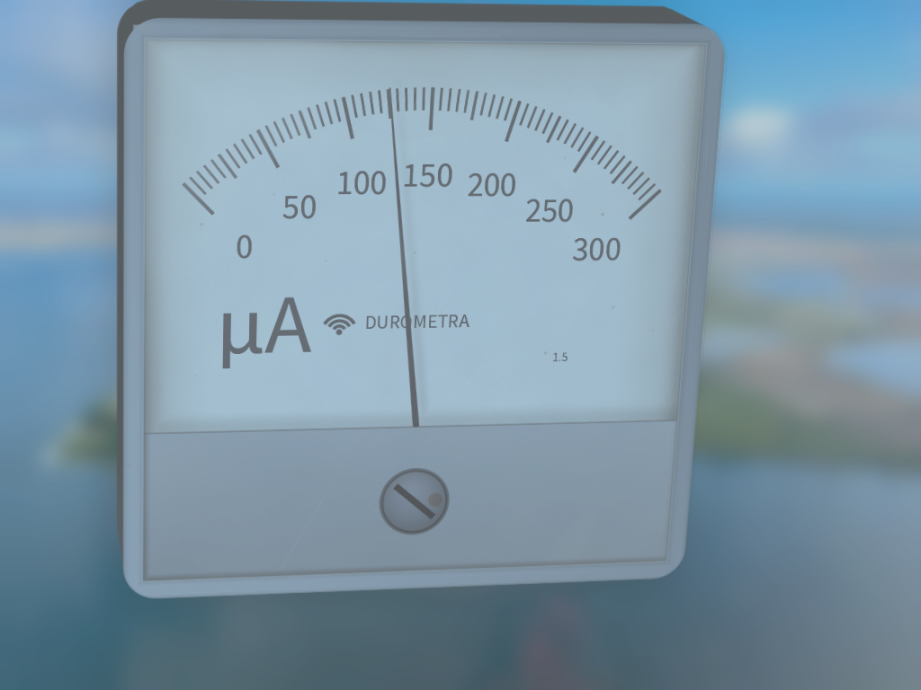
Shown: 125 µA
